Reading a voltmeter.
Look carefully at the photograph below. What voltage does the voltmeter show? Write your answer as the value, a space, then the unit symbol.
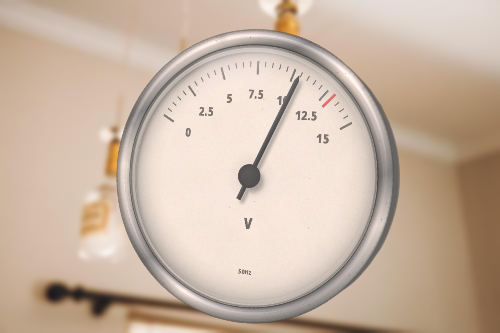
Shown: 10.5 V
